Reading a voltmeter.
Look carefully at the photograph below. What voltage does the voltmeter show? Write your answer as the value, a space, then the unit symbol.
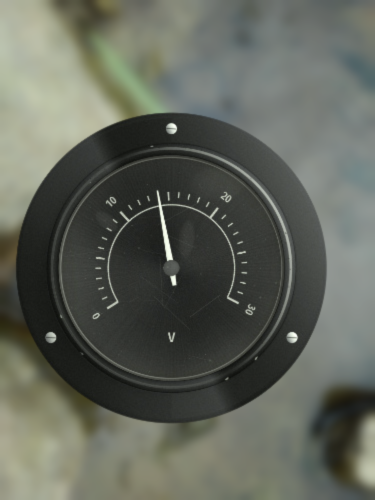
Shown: 14 V
